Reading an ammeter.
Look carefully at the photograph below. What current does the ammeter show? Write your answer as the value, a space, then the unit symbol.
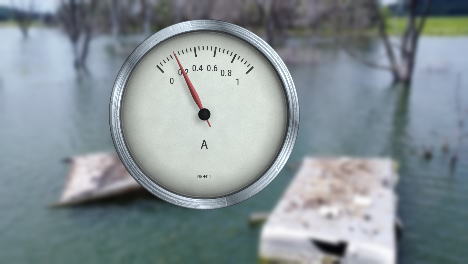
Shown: 0.2 A
